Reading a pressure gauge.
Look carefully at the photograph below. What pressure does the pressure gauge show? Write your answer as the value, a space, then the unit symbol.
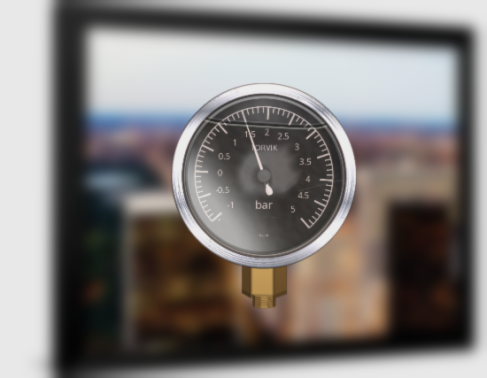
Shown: 1.5 bar
